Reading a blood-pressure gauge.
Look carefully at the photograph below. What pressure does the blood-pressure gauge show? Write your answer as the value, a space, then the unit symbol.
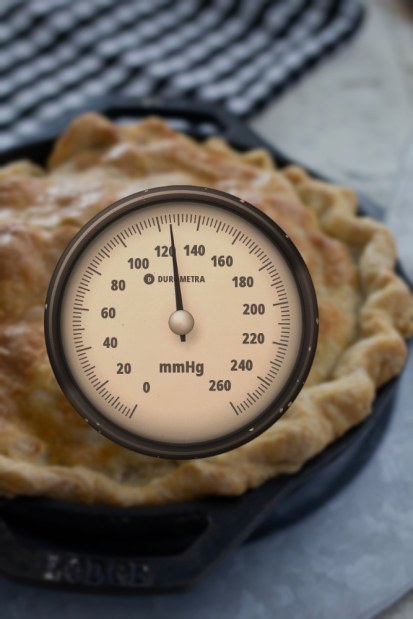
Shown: 126 mmHg
